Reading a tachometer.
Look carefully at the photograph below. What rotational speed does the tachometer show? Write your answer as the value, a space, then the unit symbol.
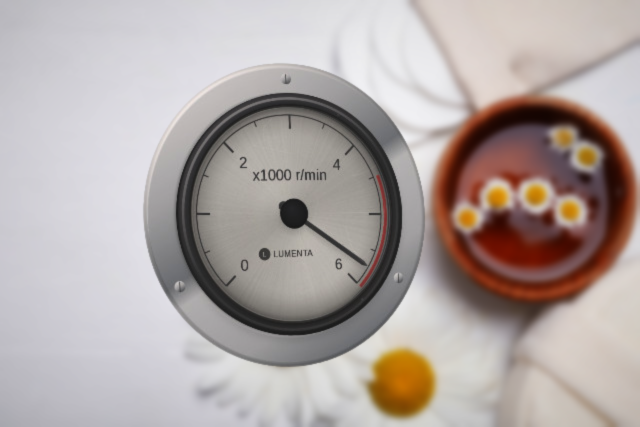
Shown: 5750 rpm
